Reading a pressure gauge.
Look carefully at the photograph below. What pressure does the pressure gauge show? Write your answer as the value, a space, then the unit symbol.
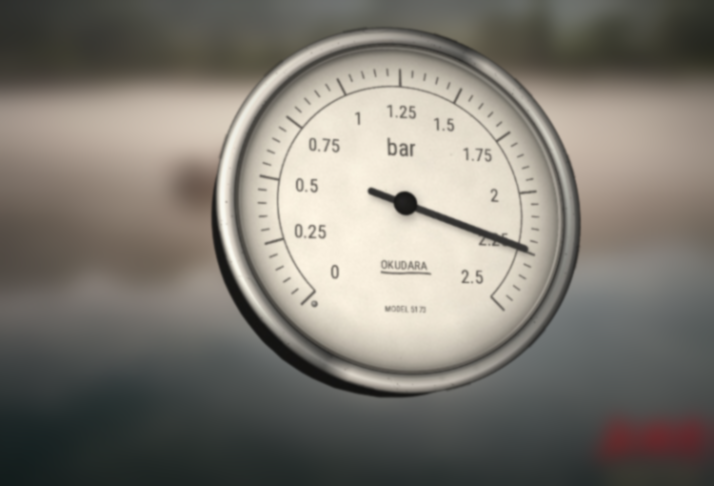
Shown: 2.25 bar
